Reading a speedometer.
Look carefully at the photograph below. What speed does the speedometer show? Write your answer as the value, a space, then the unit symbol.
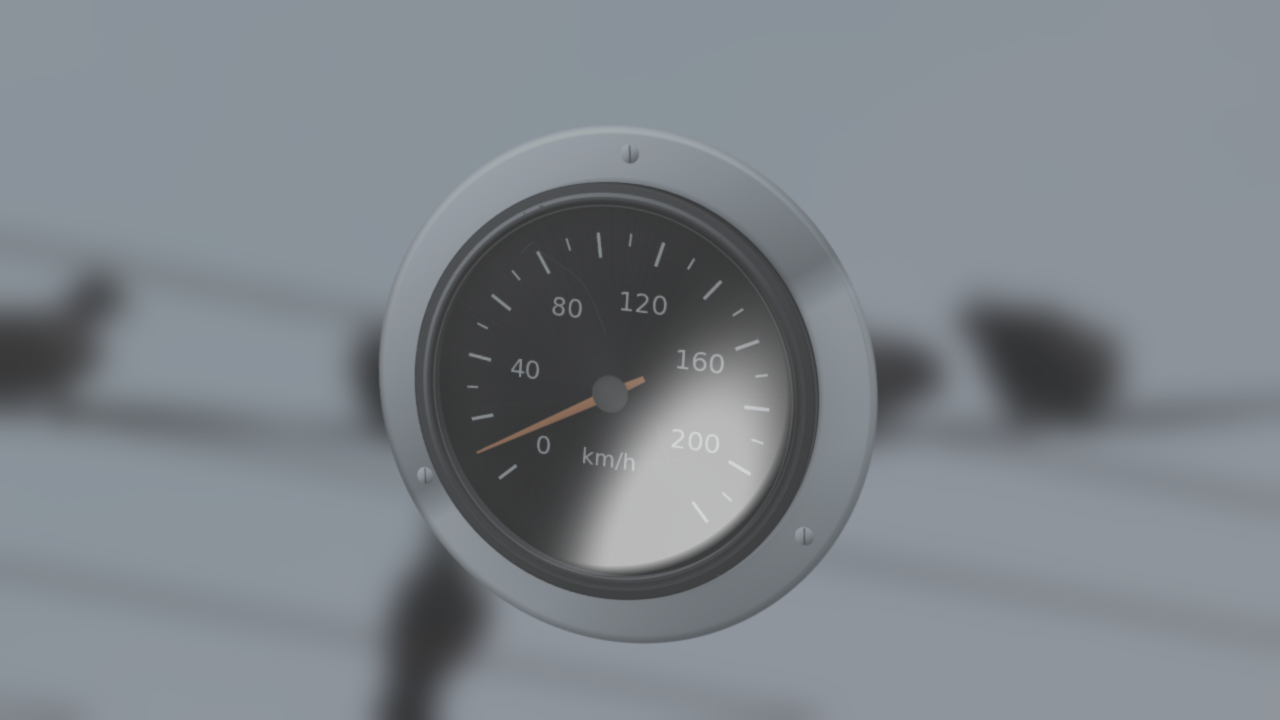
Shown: 10 km/h
